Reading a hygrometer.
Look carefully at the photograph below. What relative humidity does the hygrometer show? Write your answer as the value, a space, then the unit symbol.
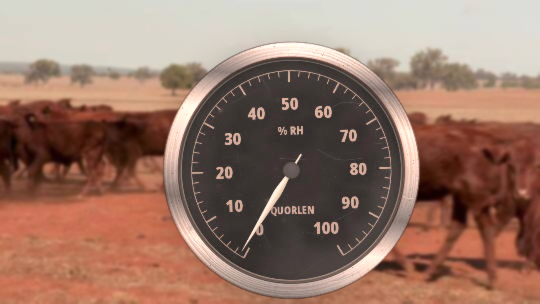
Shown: 1 %
